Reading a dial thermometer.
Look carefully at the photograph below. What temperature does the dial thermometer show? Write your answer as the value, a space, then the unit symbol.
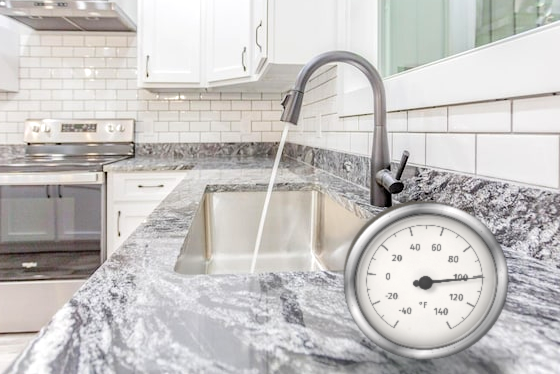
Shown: 100 °F
